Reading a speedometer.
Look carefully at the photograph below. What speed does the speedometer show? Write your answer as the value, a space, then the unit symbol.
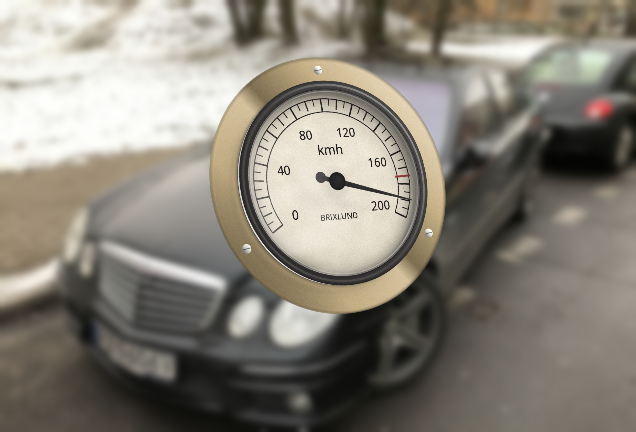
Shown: 190 km/h
